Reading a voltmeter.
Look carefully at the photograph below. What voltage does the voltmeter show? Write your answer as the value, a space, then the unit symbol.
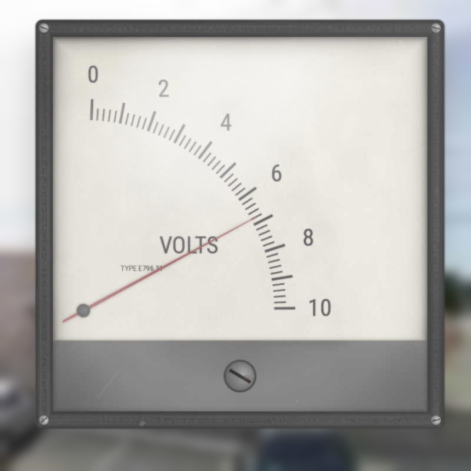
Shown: 6.8 V
